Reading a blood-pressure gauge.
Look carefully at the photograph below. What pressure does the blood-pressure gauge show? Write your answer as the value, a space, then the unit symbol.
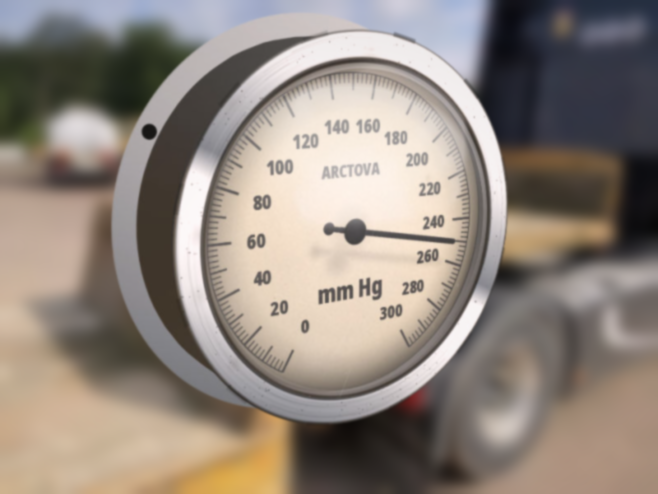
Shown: 250 mmHg
